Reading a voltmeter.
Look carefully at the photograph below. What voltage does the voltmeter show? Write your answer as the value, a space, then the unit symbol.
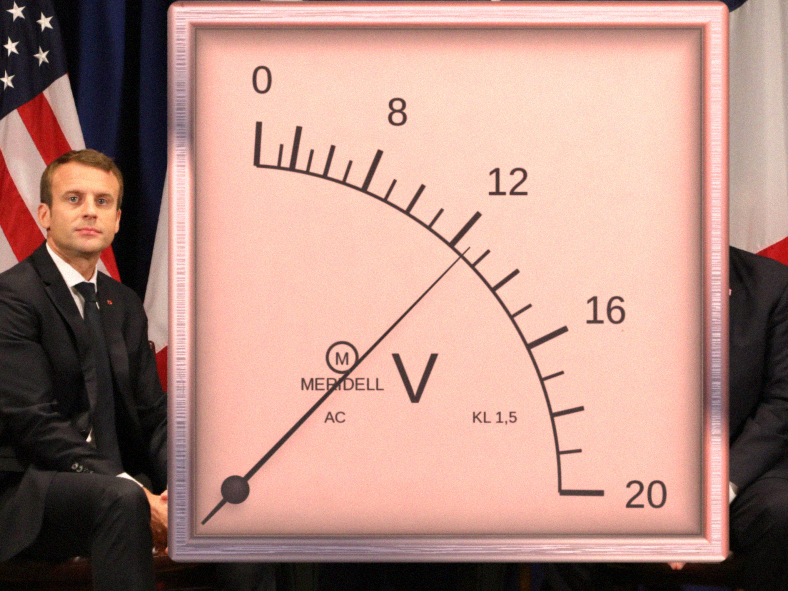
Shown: 12.5 V
